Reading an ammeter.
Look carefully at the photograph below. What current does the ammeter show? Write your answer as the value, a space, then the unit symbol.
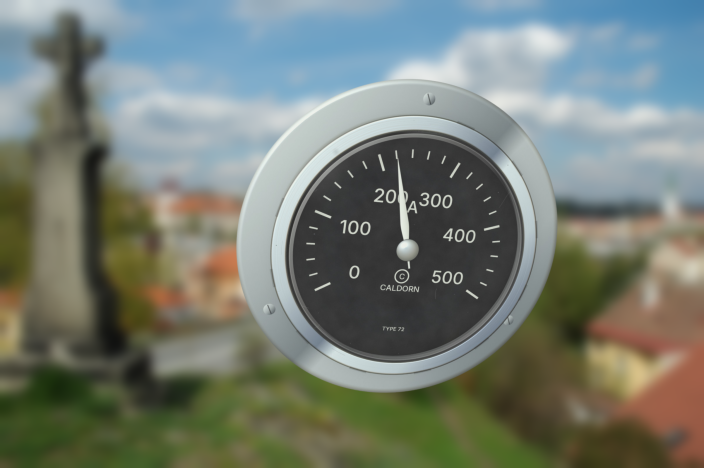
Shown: 220 A
